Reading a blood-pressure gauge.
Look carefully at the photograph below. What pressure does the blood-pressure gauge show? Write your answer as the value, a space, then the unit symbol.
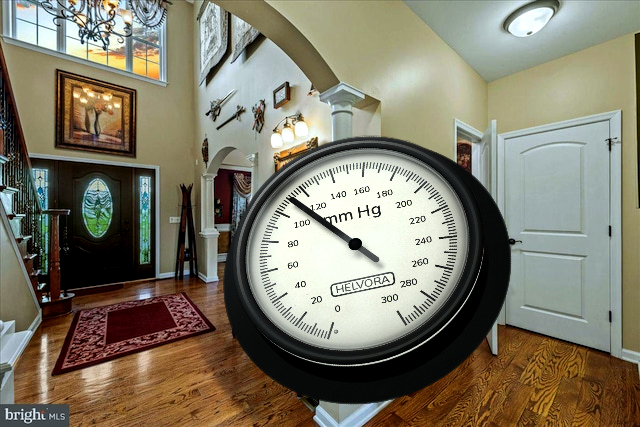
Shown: 110 mmHg
